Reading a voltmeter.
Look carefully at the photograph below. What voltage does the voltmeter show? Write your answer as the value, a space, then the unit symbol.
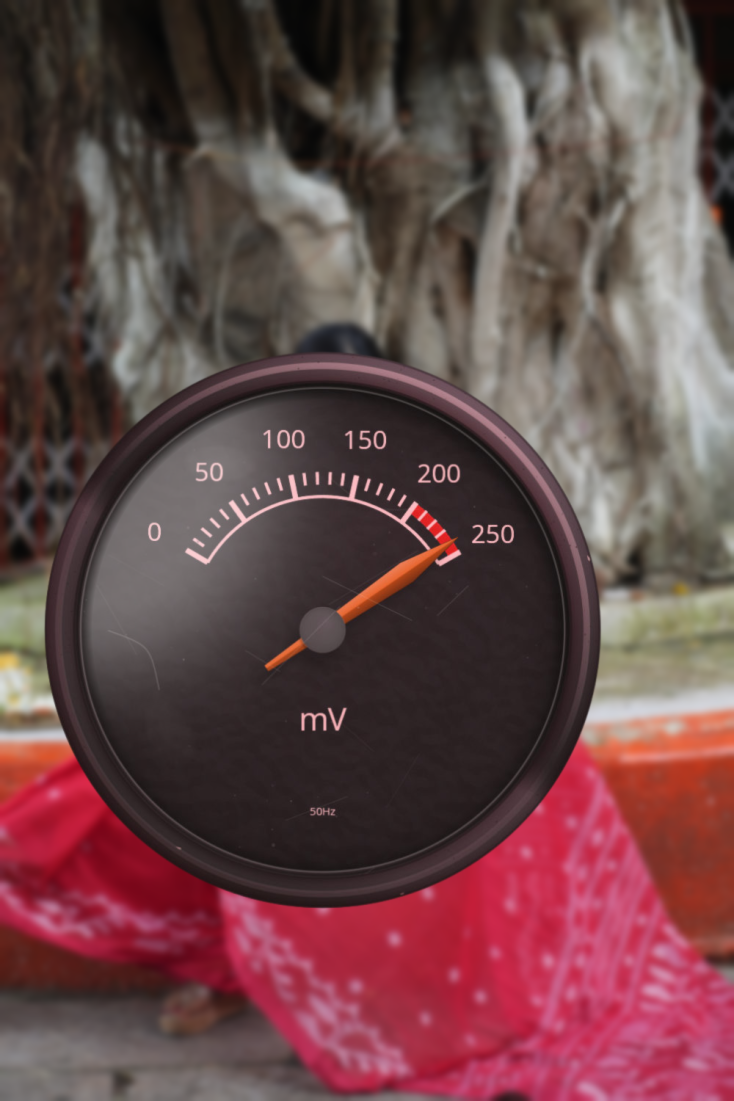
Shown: 240 mV
